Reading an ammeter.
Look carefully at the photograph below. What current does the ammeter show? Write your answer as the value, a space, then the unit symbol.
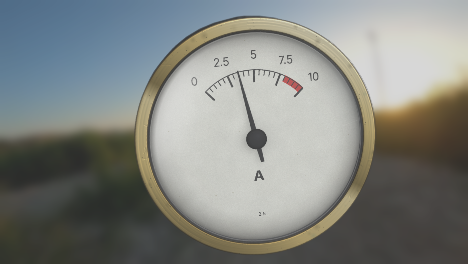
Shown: 3.5 A
